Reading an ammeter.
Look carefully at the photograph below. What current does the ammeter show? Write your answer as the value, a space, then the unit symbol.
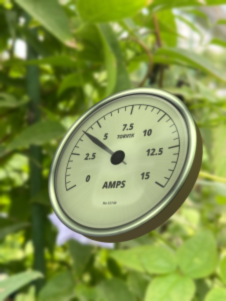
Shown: 4 A
